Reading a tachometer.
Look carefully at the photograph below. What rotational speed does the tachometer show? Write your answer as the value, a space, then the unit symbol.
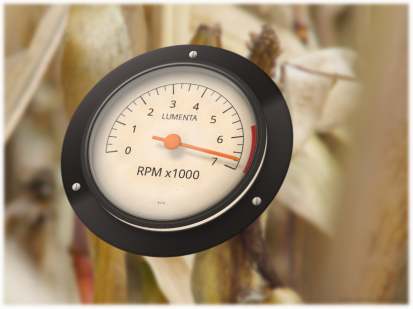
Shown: 6750 rpm
